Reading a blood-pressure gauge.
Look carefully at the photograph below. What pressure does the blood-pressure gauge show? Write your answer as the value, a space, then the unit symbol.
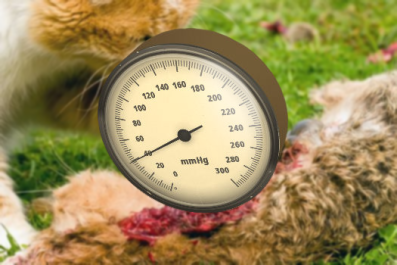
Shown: 40 mmHg
